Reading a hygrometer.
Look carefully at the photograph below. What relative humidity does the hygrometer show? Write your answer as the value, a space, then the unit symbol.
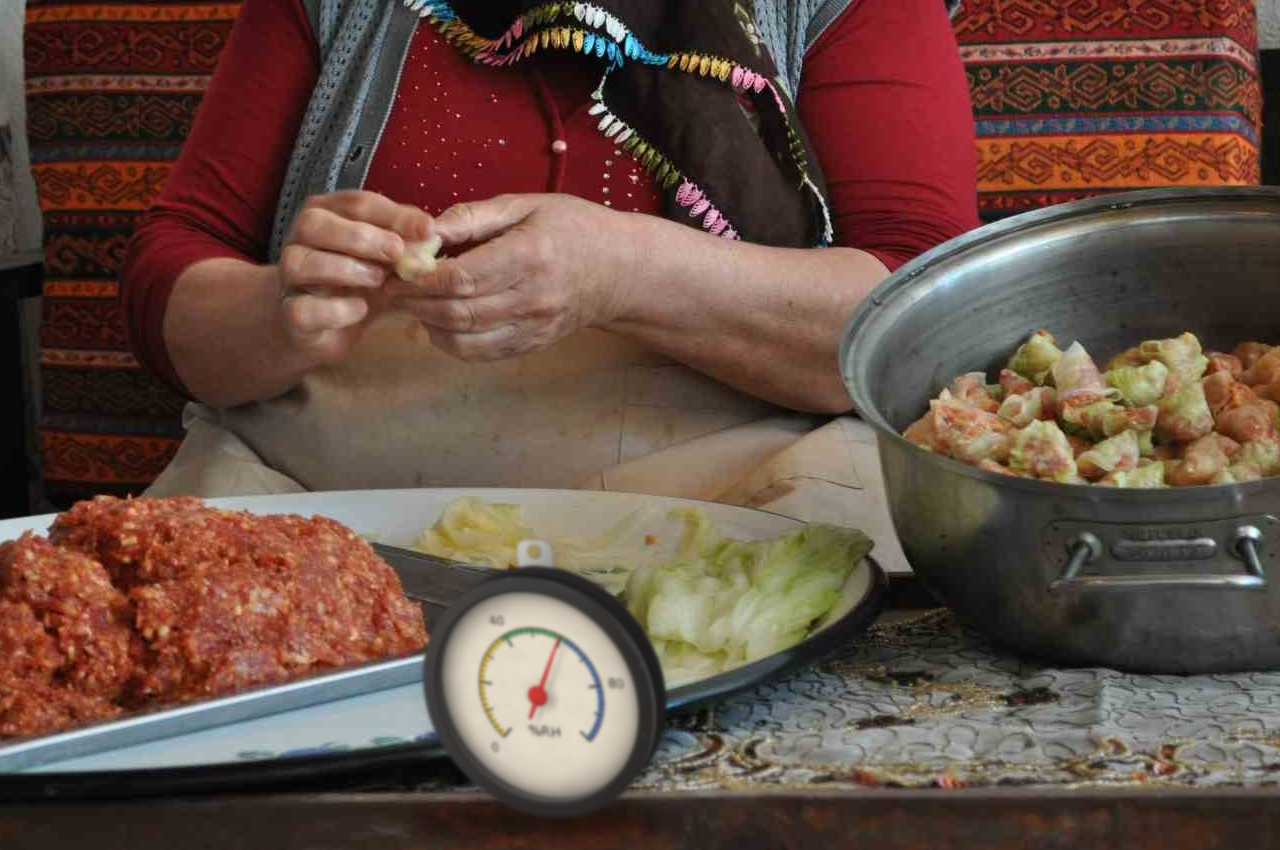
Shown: 60 %
